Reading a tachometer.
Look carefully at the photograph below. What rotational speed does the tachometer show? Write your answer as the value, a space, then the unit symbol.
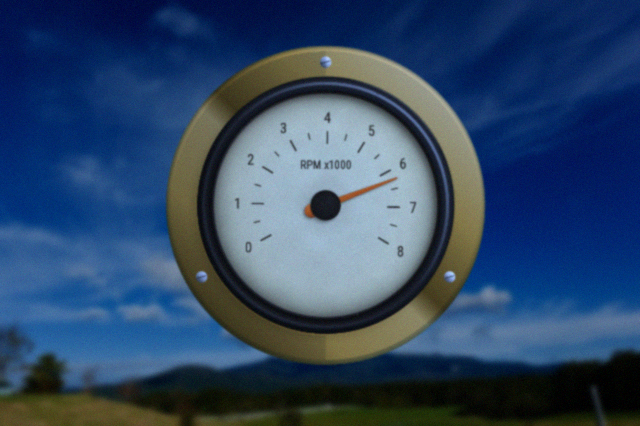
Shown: 6250 rpm
